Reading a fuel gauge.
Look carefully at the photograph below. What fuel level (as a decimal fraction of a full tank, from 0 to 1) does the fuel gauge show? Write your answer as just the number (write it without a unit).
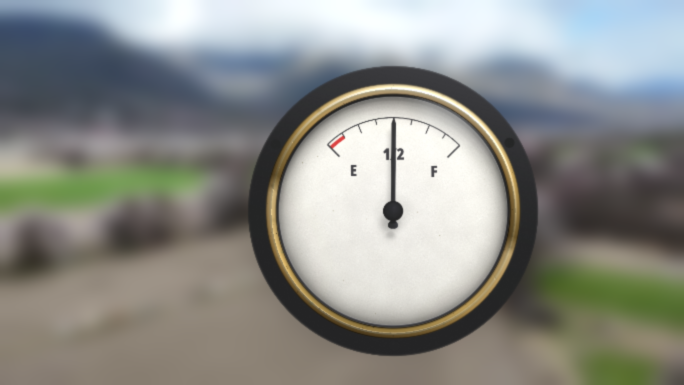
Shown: 0.5
